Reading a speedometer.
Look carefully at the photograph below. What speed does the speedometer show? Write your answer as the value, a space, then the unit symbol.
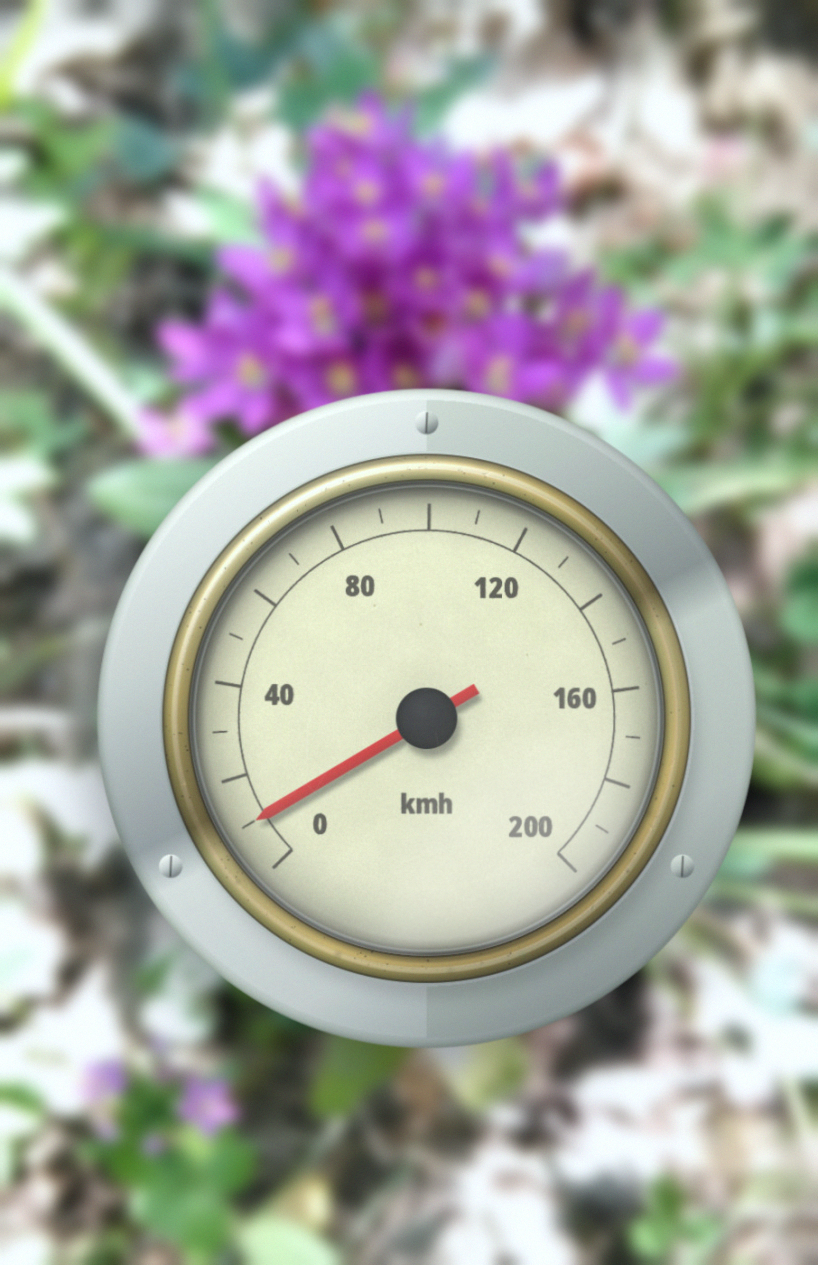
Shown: 10 km/h
